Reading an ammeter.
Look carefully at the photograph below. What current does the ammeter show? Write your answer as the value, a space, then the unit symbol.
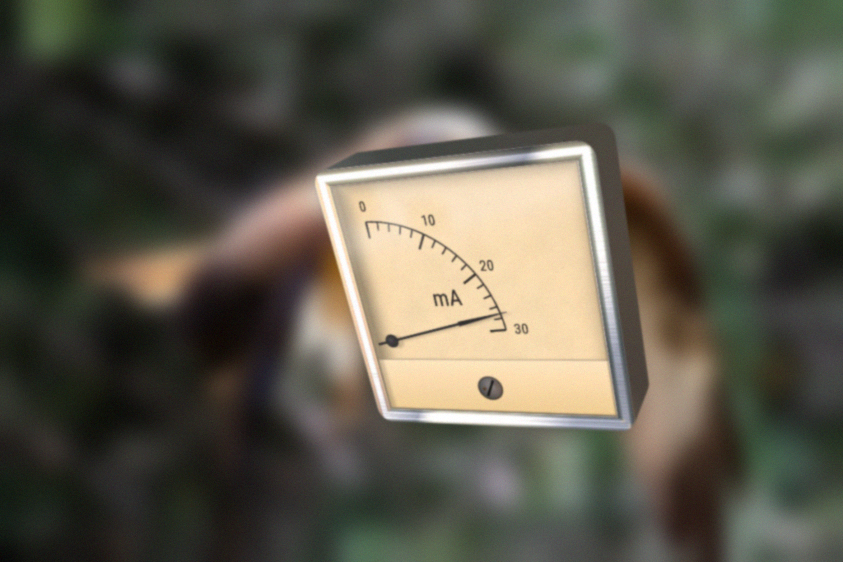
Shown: 27 mA
